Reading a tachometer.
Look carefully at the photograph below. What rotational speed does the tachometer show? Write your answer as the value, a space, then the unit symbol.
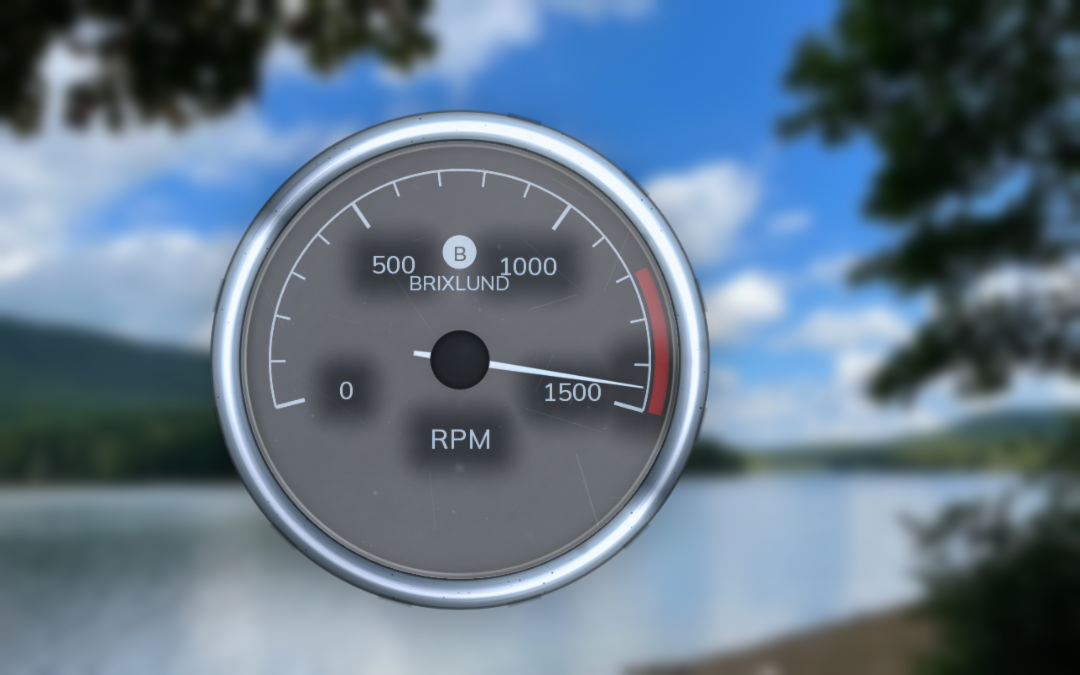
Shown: 1450 rpm
